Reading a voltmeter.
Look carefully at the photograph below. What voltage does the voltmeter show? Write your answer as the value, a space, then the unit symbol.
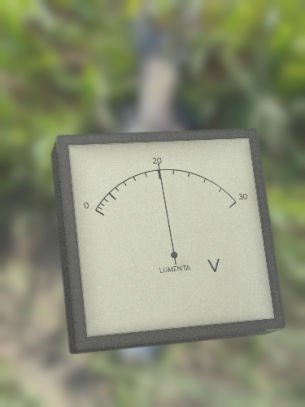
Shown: 20 V
